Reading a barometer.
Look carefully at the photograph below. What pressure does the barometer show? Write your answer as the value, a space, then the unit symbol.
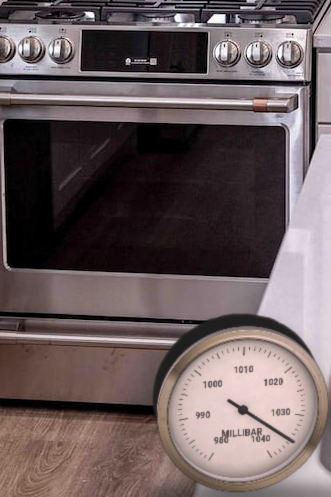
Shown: 1035 mbar
